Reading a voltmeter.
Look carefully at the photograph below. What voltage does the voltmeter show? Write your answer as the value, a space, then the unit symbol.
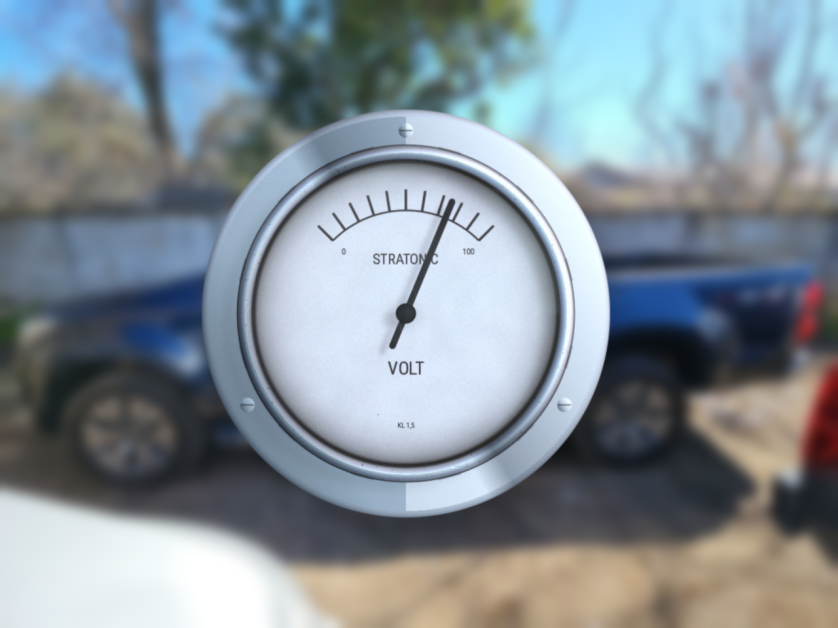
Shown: 75 V
